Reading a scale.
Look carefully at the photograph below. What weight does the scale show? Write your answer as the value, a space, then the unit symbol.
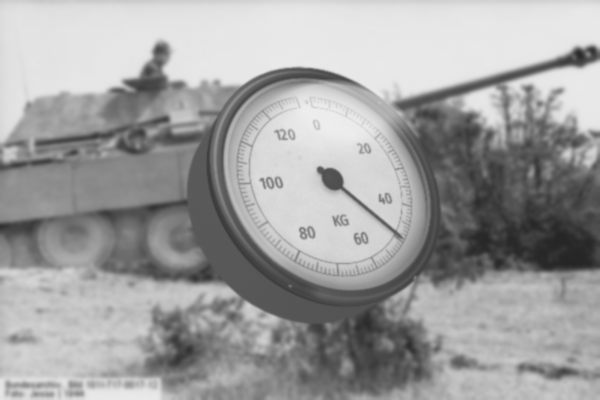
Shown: 50 kg
